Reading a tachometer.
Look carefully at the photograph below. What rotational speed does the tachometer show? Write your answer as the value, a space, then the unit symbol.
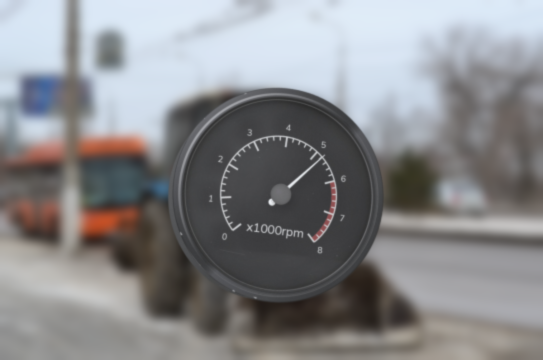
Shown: 5200 rpm
